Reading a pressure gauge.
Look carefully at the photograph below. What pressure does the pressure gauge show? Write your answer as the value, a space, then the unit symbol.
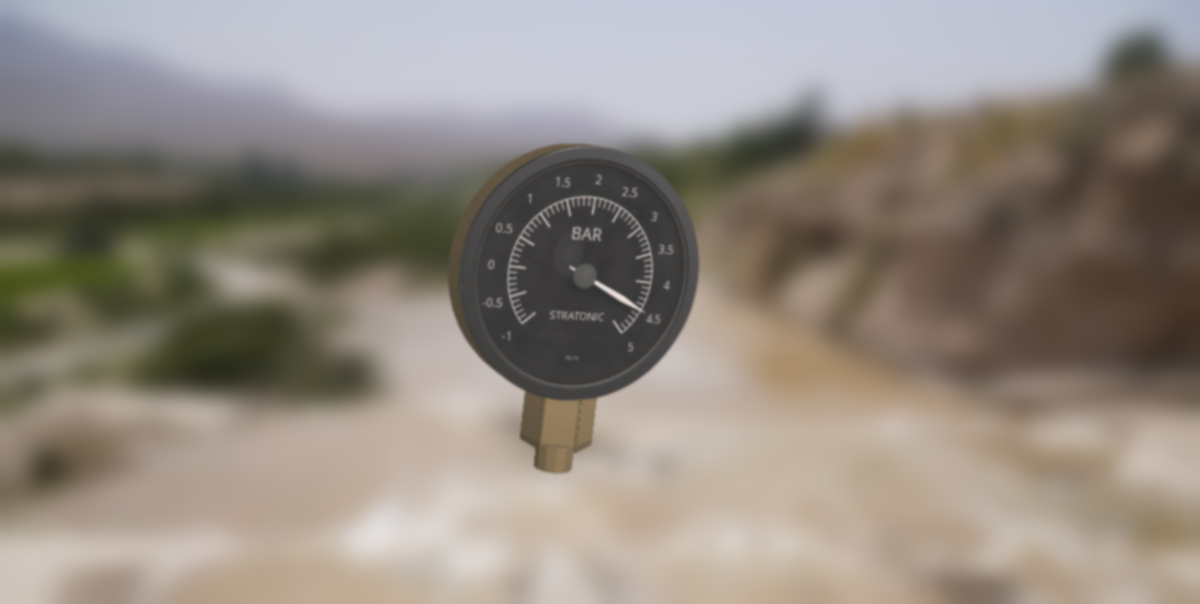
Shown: 4.5 bar
